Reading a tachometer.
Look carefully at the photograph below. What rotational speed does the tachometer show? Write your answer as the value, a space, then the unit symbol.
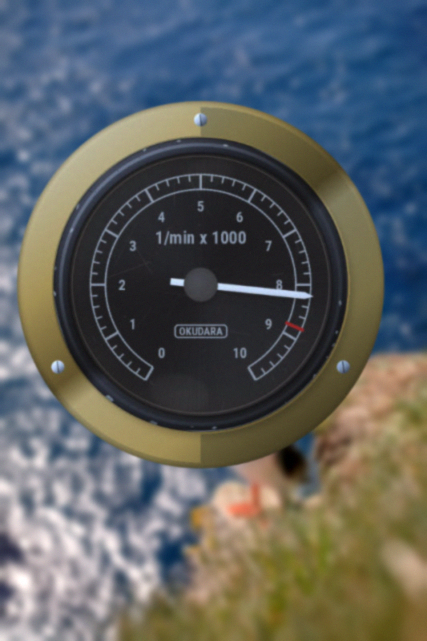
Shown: 8200 rpm
